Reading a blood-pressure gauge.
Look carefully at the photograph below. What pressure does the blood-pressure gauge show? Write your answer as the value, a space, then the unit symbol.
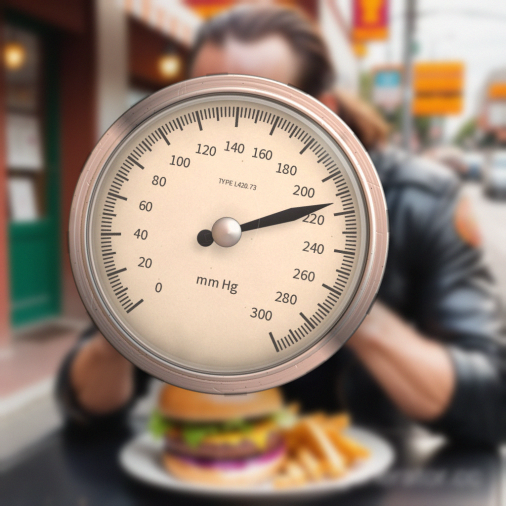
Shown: 214 mmHg
